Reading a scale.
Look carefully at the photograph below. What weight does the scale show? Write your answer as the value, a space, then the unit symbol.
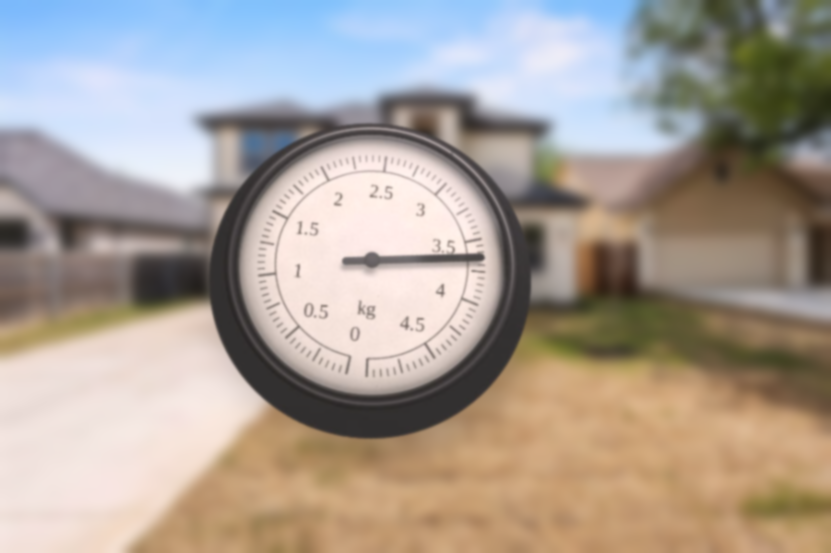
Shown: 3.65 kg
